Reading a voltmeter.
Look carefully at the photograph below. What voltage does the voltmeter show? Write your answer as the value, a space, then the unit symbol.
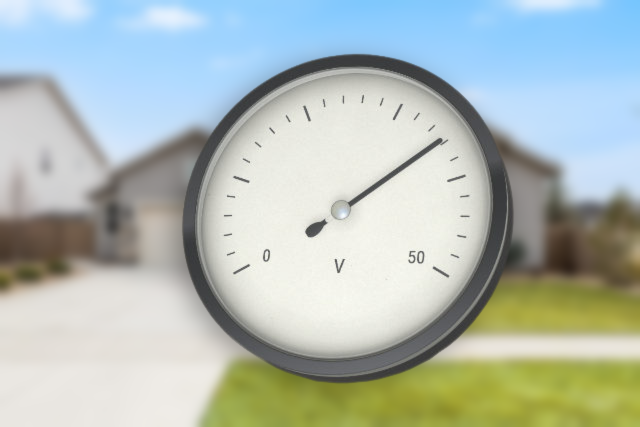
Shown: 36 V
